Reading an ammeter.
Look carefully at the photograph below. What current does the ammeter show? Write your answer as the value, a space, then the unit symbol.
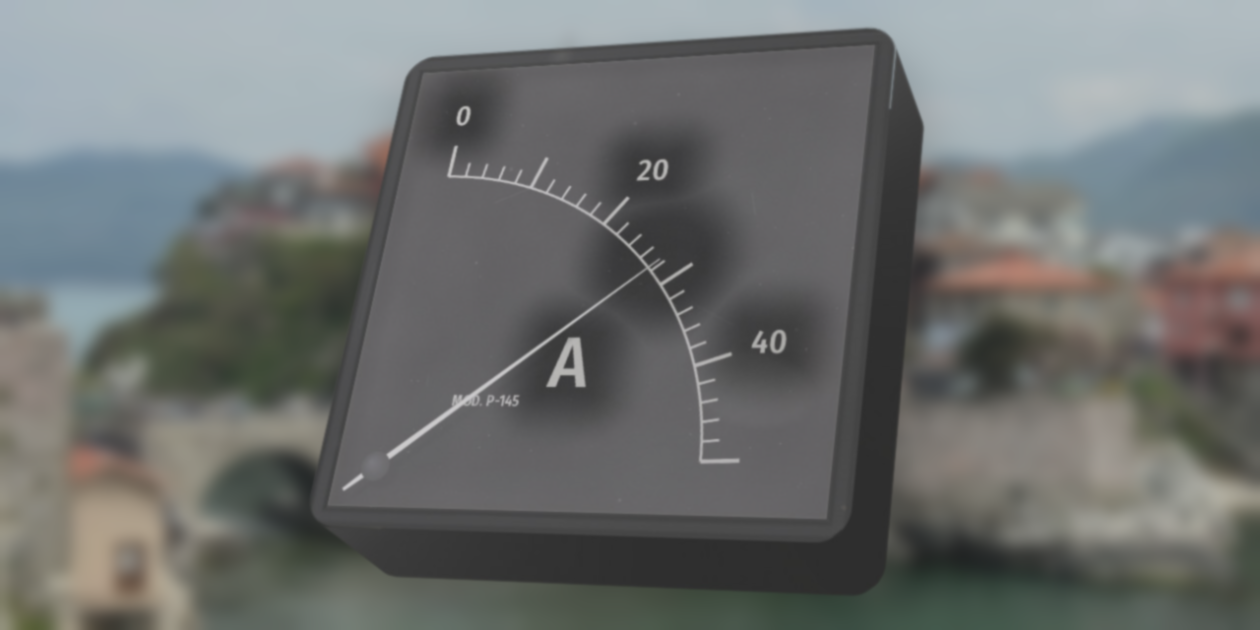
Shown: 28 A
